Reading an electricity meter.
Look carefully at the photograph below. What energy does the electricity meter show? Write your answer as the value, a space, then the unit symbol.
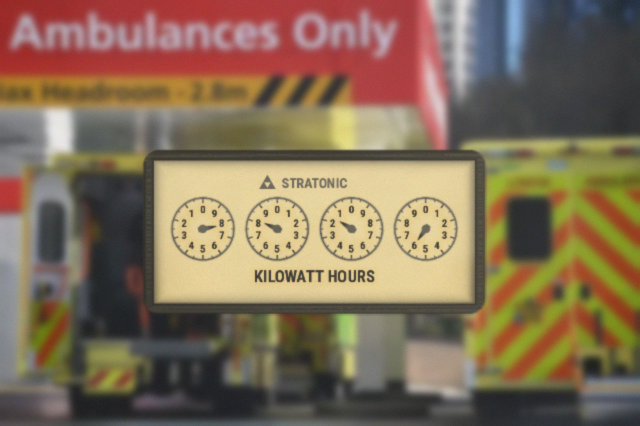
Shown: 7816 kWh
